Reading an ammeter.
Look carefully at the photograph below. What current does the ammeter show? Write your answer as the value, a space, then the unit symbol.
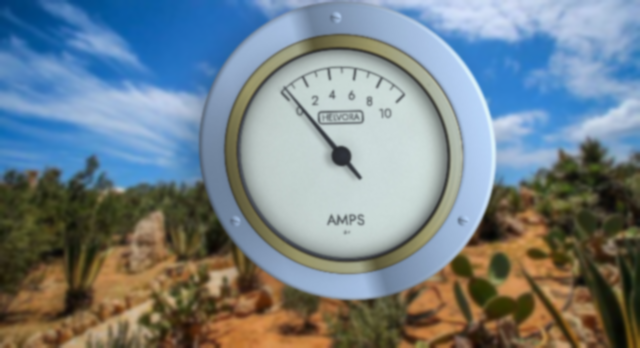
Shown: 0.5 A
